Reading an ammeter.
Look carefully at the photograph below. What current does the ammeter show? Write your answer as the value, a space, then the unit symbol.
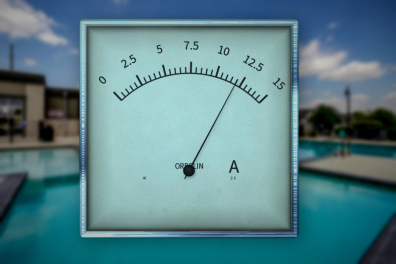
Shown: 12 A
